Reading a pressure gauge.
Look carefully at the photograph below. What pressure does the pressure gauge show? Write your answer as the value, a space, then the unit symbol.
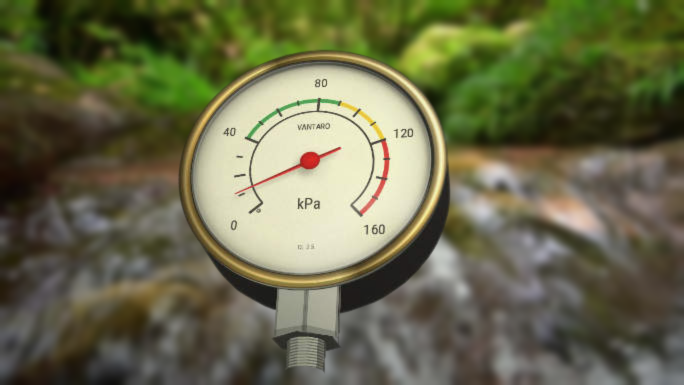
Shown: 10 kPa
